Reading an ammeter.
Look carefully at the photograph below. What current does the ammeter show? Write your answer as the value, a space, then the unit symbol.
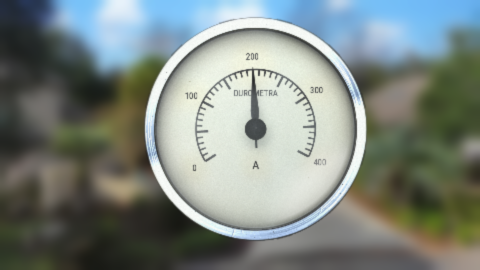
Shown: 200 A
